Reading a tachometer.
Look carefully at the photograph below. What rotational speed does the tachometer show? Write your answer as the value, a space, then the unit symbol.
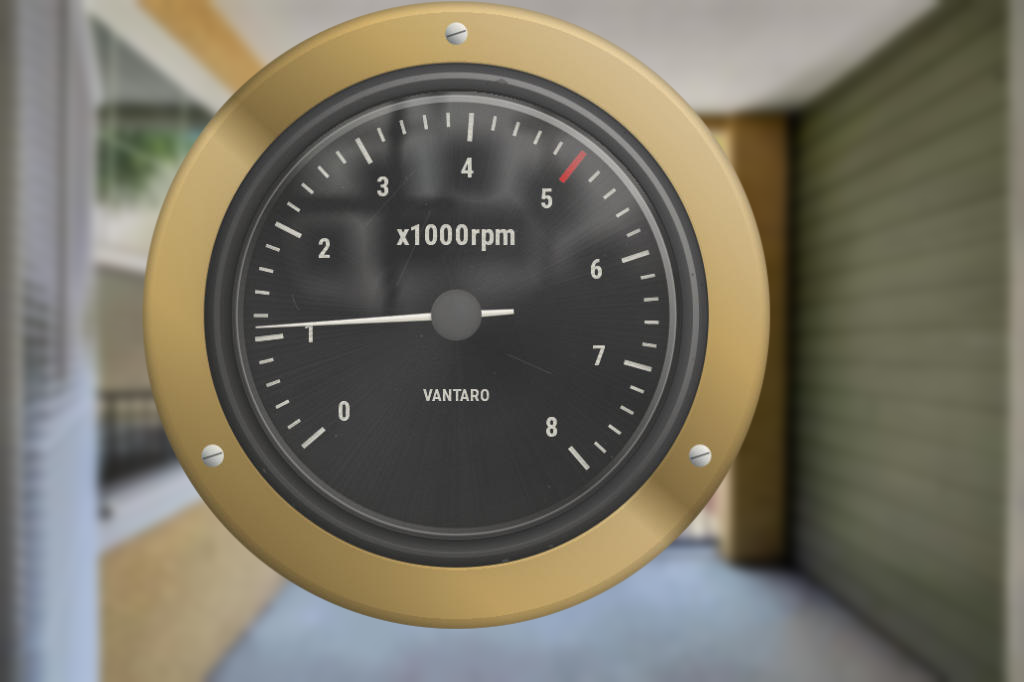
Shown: 1100 rpm
